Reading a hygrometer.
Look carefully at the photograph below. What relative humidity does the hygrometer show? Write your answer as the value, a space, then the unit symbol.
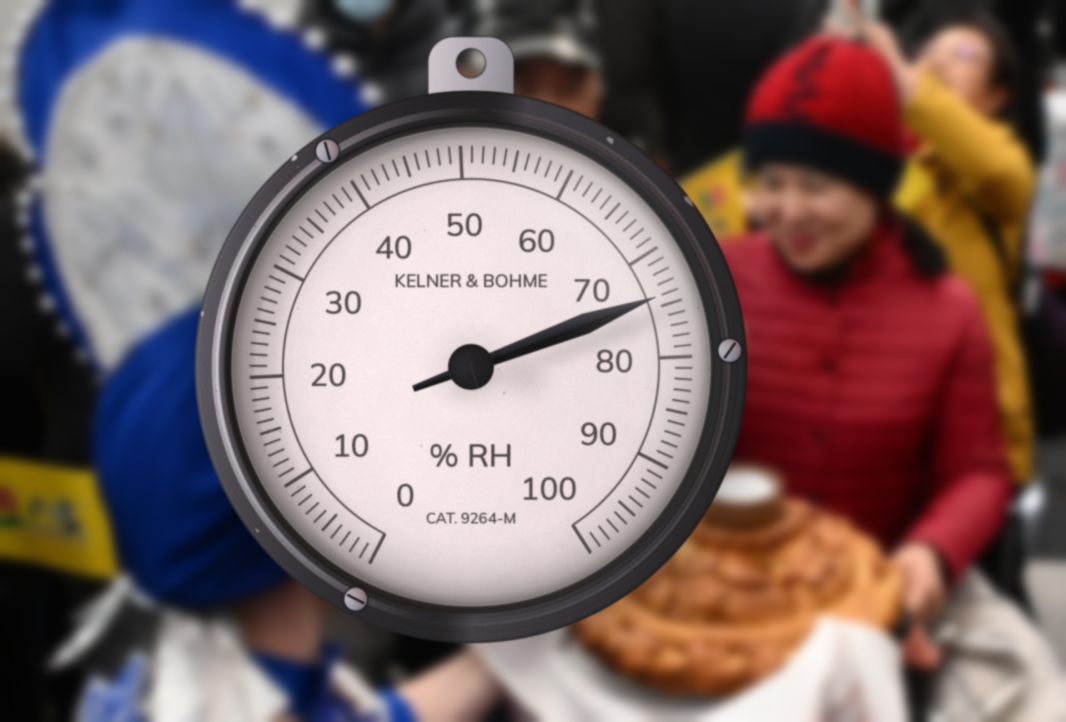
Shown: 74 %
